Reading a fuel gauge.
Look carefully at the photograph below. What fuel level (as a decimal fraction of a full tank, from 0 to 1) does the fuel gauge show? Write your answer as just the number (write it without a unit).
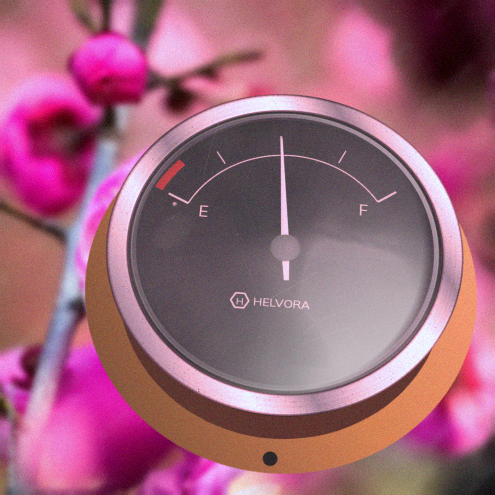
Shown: 0.5
